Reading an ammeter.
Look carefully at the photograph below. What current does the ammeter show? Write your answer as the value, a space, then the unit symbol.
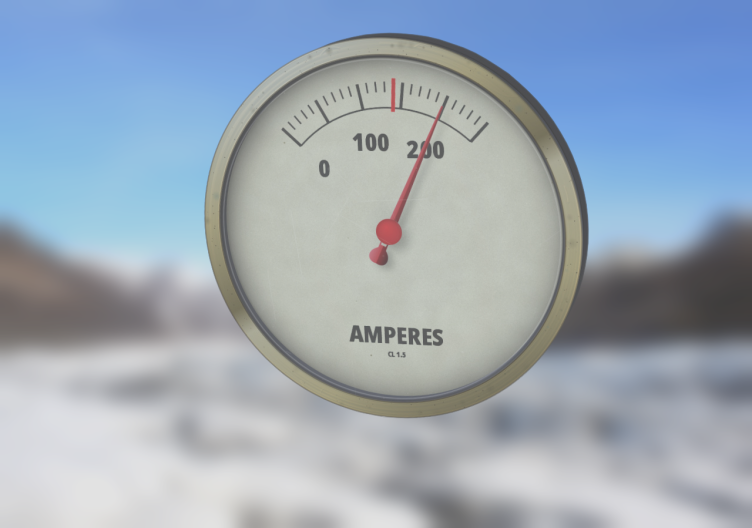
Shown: 200 A
